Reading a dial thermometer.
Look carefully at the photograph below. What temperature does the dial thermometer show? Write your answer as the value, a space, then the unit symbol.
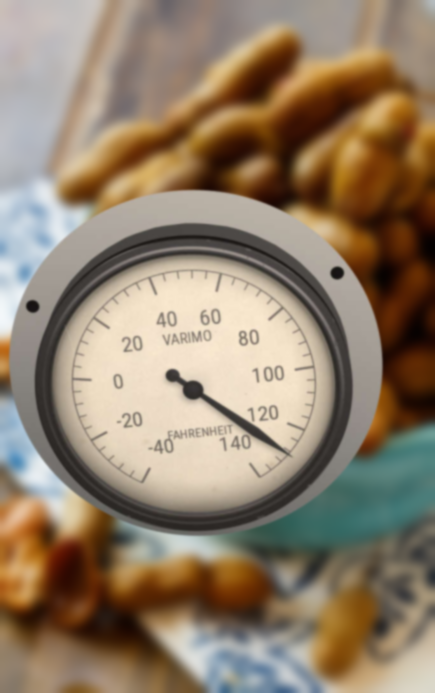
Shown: 128 °F
